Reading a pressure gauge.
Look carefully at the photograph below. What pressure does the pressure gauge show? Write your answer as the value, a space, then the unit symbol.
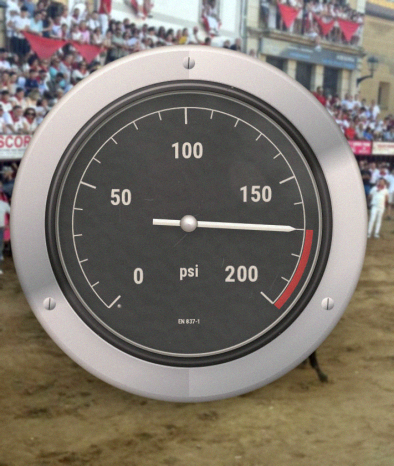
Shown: 170 psi
